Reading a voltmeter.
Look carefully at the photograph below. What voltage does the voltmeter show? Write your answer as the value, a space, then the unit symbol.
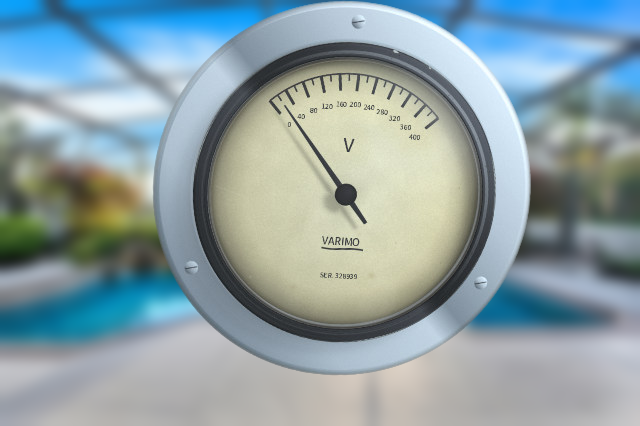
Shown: 20 V
